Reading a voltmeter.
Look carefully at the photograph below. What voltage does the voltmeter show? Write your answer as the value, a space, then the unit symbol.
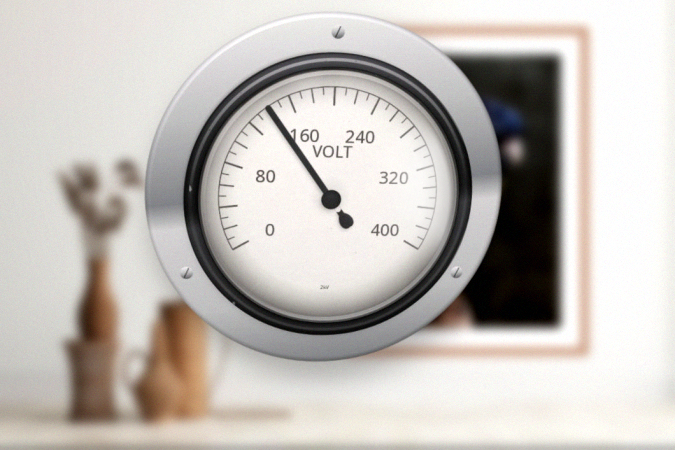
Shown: 140 V
